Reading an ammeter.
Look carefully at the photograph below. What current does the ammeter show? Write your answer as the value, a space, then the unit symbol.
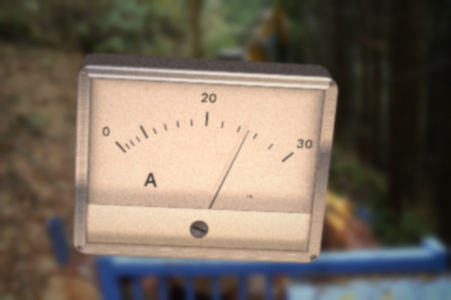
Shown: 25 A
